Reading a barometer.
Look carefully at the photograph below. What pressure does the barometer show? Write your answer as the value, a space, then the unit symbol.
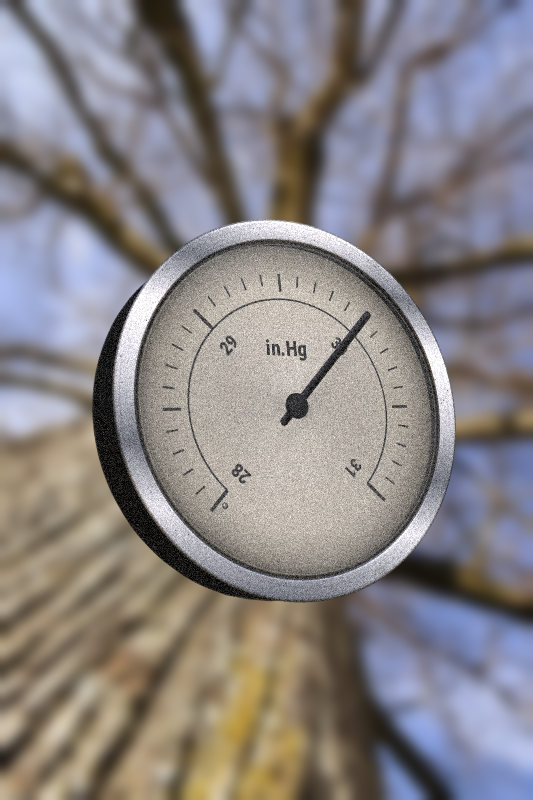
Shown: 30 inHg
